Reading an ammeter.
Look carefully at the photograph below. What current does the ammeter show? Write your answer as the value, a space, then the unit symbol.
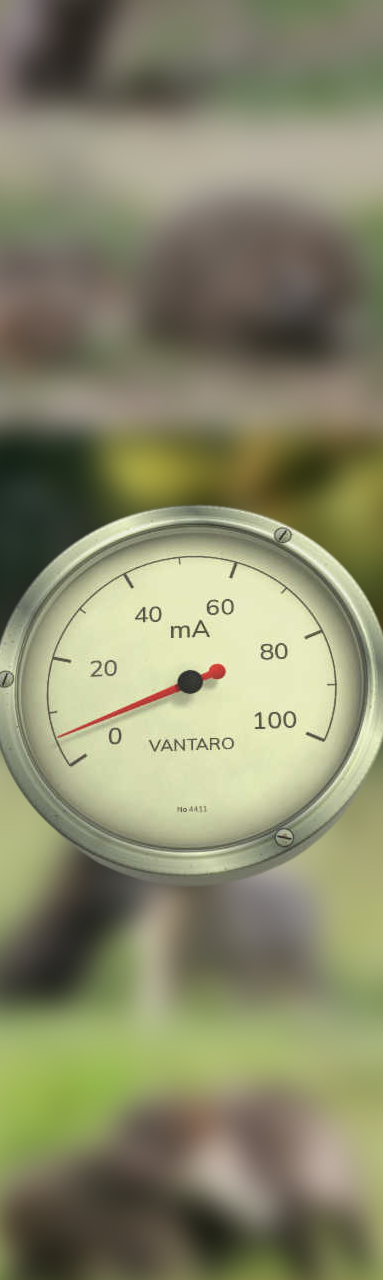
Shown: 5 mA
